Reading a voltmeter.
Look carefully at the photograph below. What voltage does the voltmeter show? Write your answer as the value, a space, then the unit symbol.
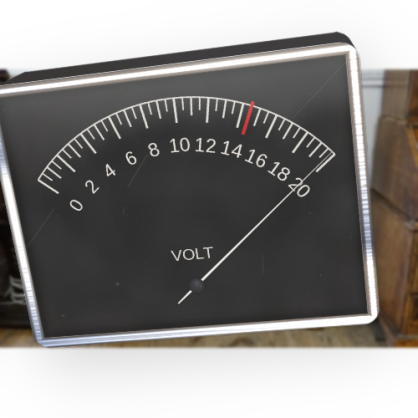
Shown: 19.75 V
